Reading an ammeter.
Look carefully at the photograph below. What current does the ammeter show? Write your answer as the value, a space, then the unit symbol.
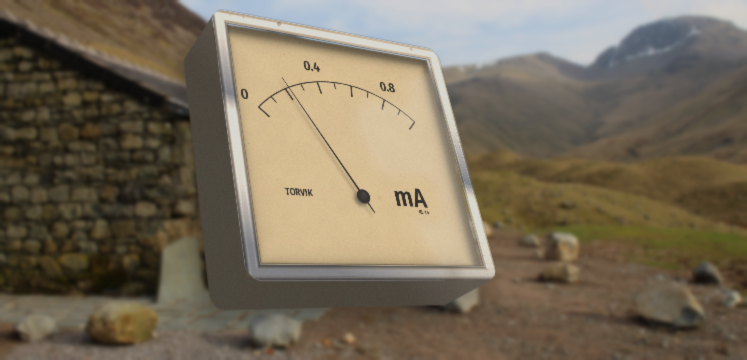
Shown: 0.2 mA
